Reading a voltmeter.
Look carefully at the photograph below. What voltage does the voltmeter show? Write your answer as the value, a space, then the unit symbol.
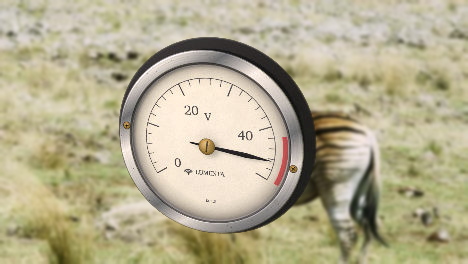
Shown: 46 V
